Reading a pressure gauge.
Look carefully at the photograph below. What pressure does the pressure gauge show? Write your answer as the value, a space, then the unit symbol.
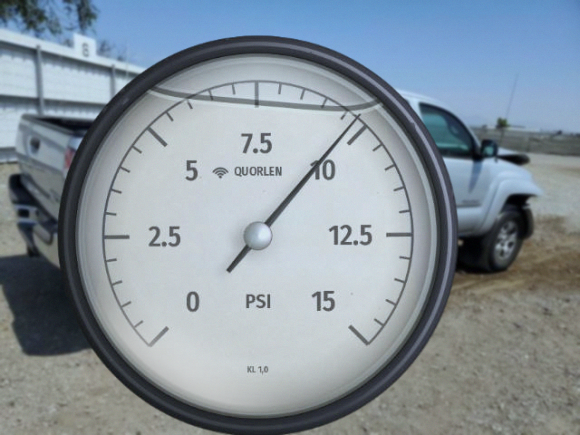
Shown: 9.75 psi
